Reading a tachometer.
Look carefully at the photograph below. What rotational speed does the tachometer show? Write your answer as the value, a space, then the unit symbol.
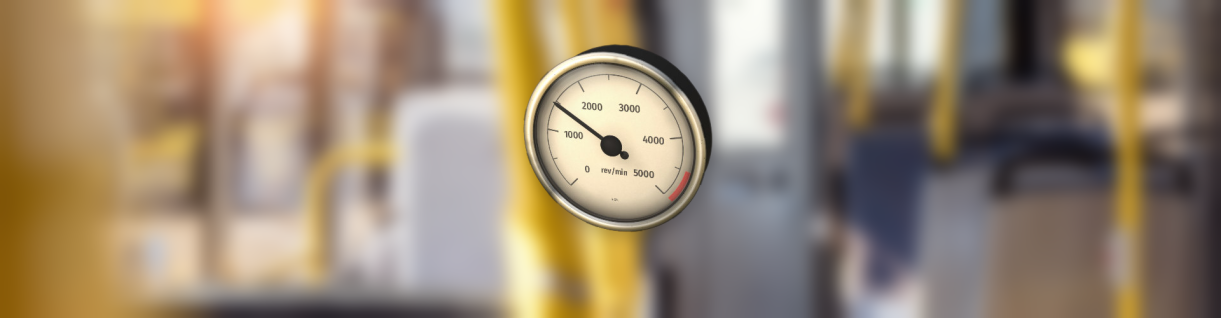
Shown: 1500 rpm
